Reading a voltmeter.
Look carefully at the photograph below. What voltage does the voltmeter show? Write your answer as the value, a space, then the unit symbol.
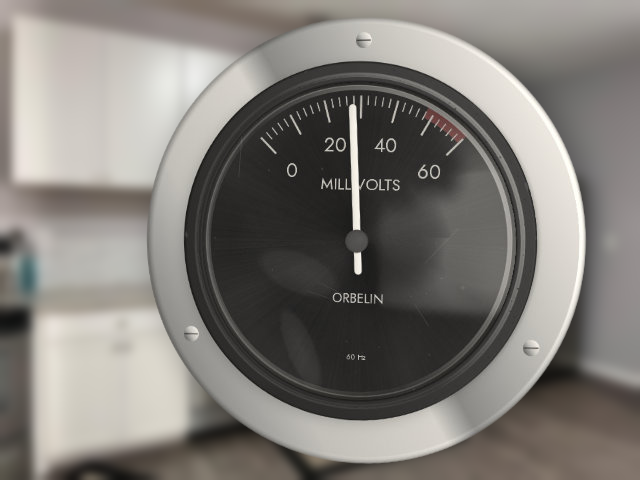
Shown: 28 mV
